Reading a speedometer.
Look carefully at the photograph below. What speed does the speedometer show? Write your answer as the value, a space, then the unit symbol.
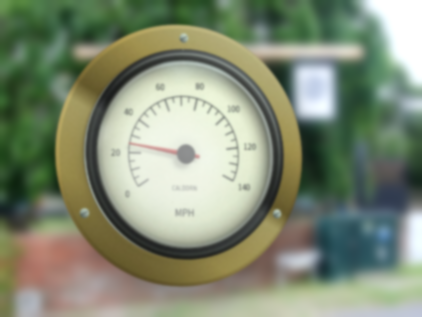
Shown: 25 mph
